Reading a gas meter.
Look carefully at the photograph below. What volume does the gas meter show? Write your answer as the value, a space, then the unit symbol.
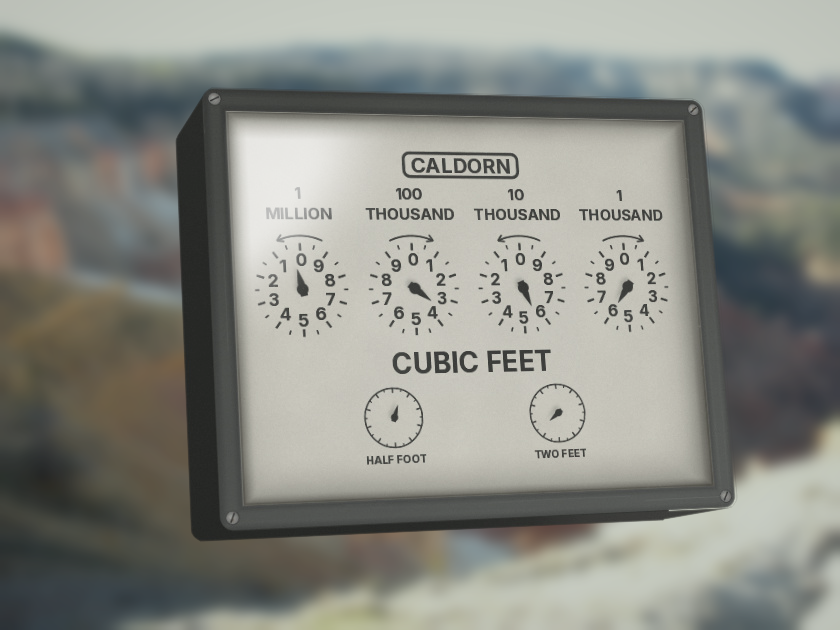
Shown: 35600 ft³
